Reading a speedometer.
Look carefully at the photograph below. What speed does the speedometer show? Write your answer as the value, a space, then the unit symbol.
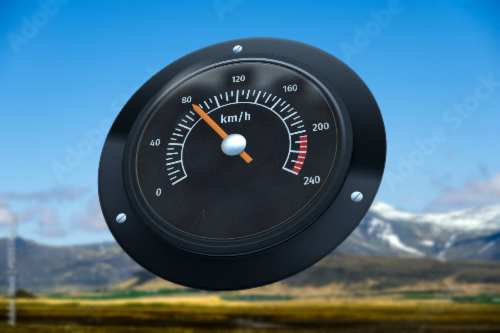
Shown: 80 km/h
